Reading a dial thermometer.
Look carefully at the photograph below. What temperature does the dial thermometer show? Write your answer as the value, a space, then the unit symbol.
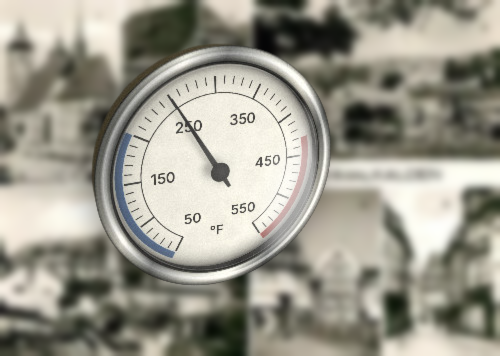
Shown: 250 °F
